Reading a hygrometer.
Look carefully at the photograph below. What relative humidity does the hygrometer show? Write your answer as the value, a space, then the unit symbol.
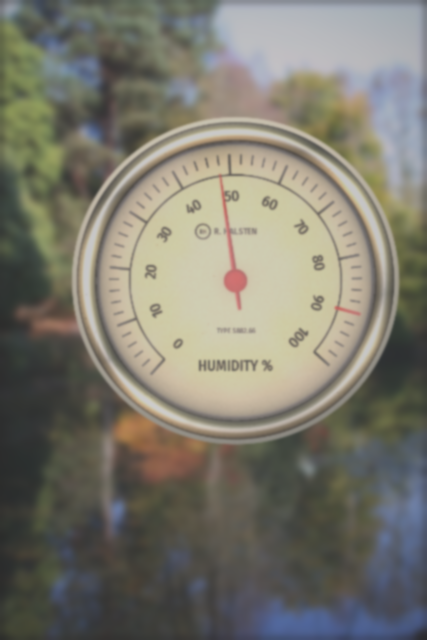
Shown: 48 %
